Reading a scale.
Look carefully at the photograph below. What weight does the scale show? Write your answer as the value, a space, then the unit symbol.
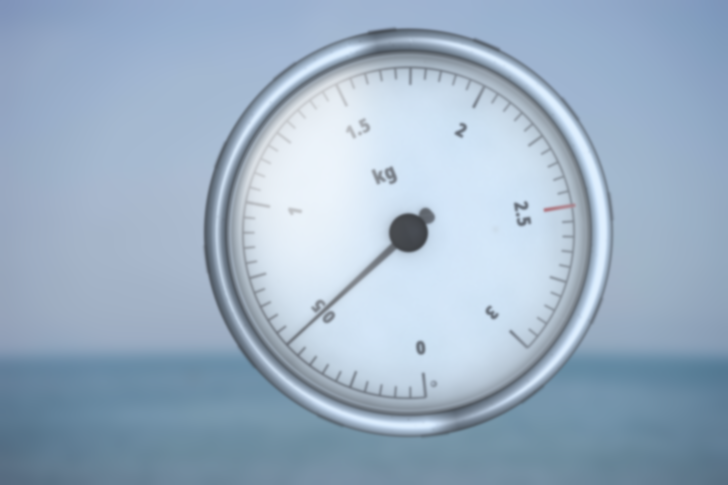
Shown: 0.5 kg
